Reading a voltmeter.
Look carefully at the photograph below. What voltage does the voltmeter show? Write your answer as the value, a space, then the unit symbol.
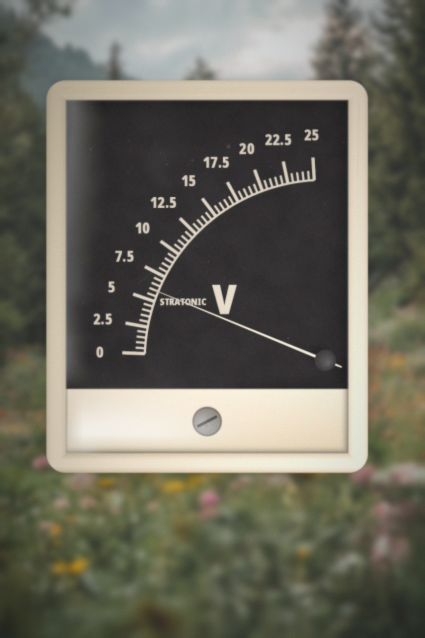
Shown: 6 V
